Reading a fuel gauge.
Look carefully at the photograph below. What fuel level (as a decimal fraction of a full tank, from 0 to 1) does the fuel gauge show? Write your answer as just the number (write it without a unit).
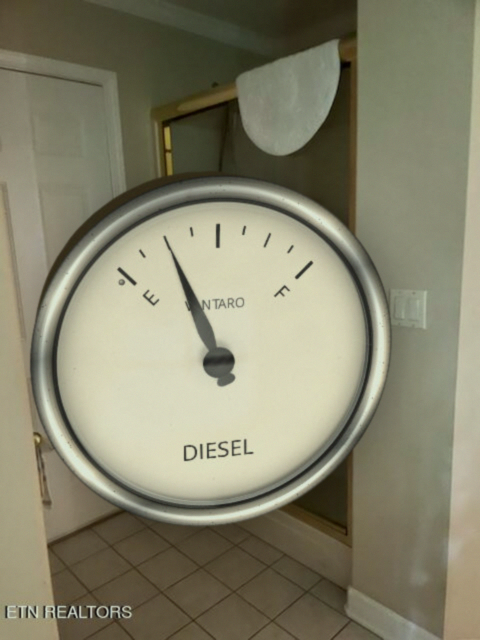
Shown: 0.25
